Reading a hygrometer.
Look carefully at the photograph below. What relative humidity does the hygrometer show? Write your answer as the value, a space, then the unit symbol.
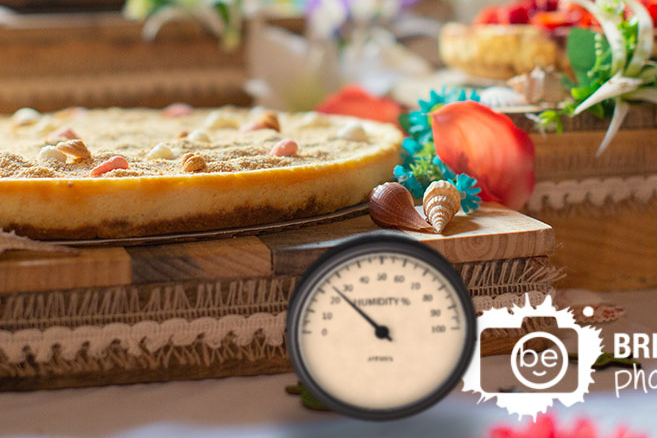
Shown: 25 %
